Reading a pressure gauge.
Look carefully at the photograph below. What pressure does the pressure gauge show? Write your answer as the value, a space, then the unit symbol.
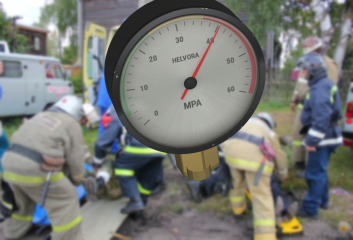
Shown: 40 MPa
